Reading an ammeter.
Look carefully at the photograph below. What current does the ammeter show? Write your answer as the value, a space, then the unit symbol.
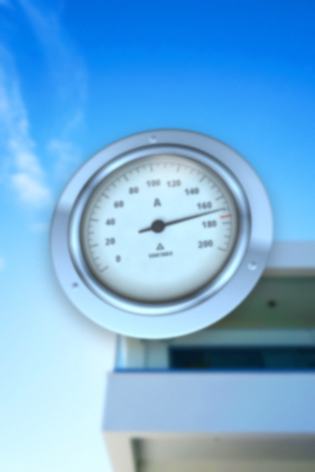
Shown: 170 A
